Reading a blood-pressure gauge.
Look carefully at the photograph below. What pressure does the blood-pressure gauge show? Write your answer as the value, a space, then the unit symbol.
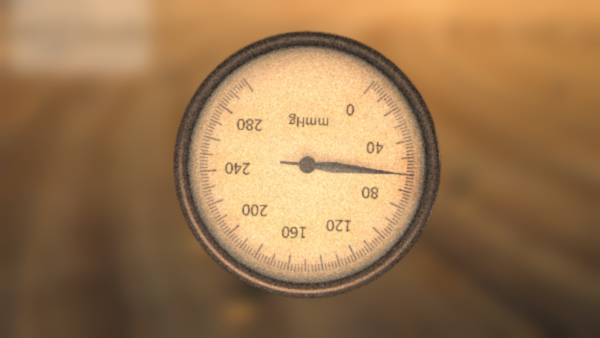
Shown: 60 mmHg
